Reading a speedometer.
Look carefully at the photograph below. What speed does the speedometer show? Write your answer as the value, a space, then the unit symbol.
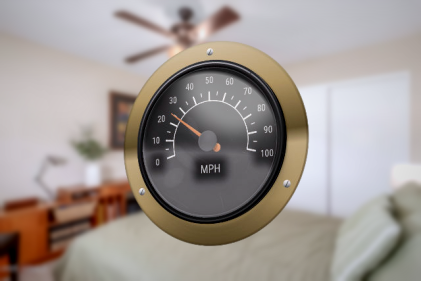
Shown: 25 mph
